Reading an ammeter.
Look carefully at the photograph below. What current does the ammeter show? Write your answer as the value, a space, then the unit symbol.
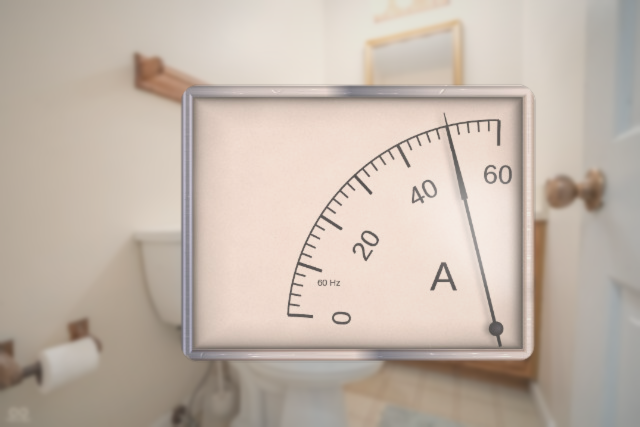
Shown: 50 A
